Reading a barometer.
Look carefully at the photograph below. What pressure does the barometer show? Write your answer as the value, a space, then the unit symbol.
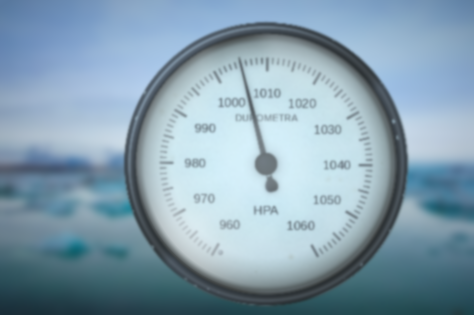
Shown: 1005 hPa
